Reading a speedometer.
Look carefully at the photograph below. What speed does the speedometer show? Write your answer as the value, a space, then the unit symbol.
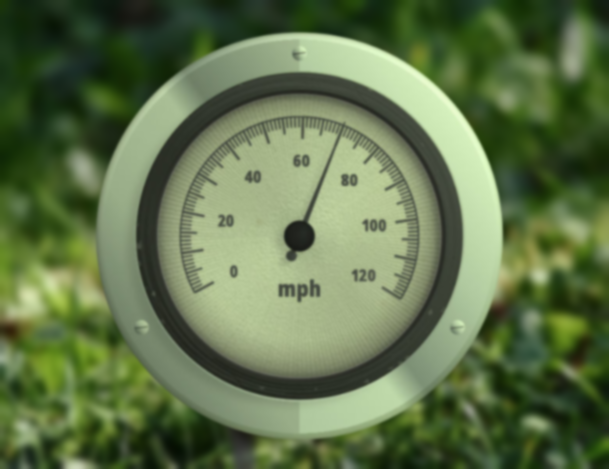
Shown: 70 mph
